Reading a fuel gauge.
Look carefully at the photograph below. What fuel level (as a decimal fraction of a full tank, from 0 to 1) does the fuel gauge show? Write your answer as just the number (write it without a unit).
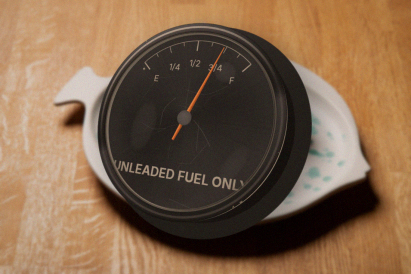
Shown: 0.75
